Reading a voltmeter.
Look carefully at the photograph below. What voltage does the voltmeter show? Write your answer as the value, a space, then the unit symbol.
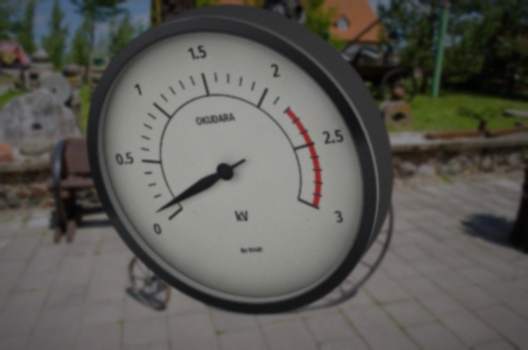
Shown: 0.1 kV
